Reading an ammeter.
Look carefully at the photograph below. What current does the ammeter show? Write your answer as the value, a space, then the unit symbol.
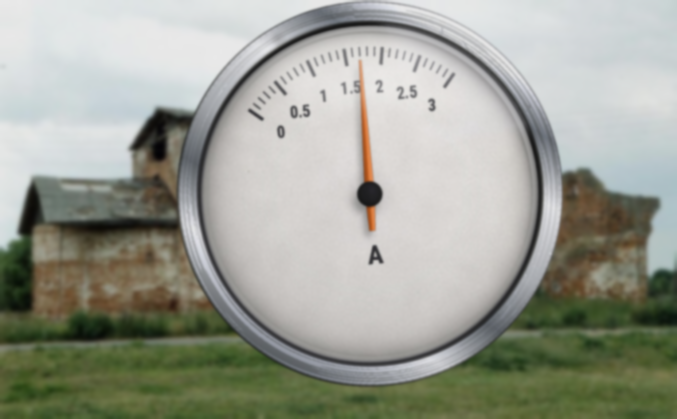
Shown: 1.7 A
